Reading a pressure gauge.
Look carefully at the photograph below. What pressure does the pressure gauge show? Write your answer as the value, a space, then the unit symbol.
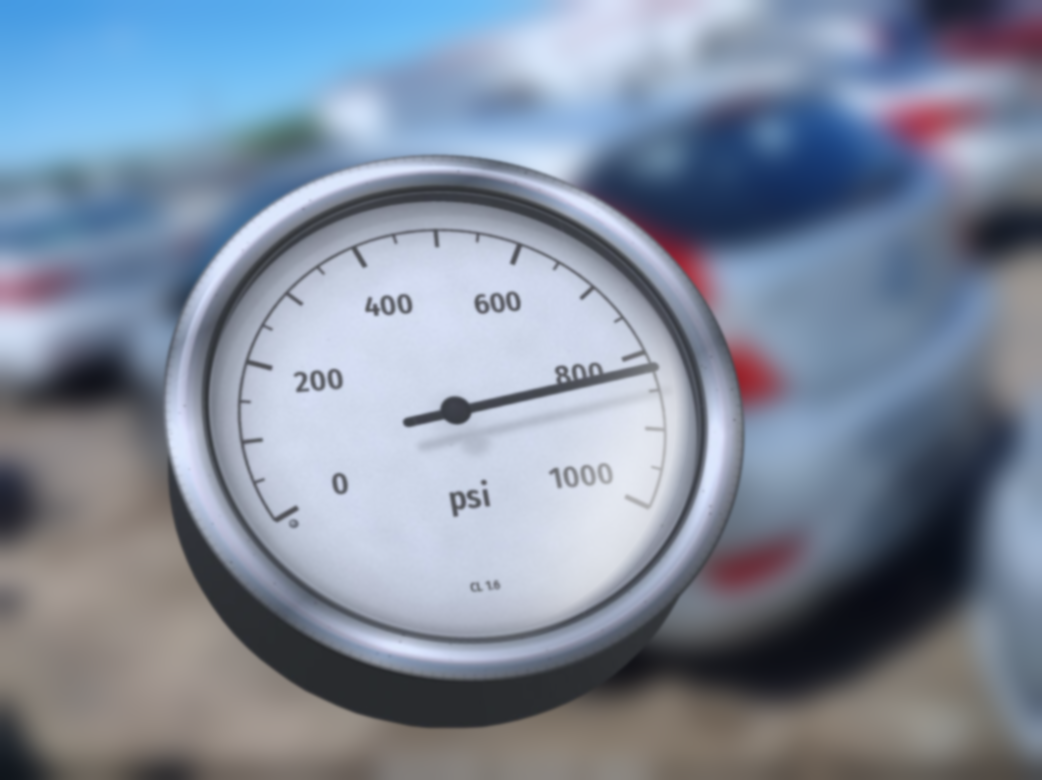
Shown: 825 psi
